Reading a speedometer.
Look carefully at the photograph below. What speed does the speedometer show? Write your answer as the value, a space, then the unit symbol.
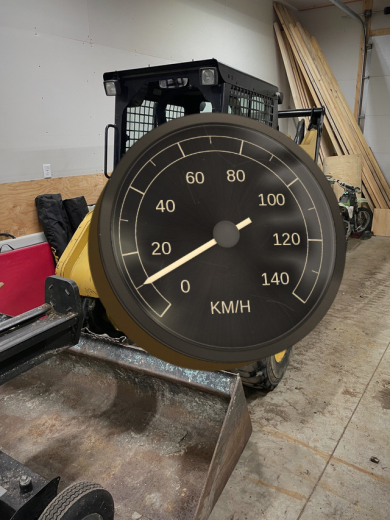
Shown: 10 km/h
